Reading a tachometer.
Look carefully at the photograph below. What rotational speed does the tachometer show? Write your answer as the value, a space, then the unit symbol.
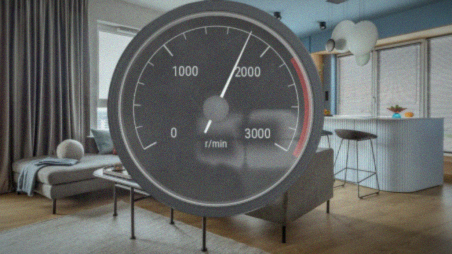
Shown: 1800 rpm
